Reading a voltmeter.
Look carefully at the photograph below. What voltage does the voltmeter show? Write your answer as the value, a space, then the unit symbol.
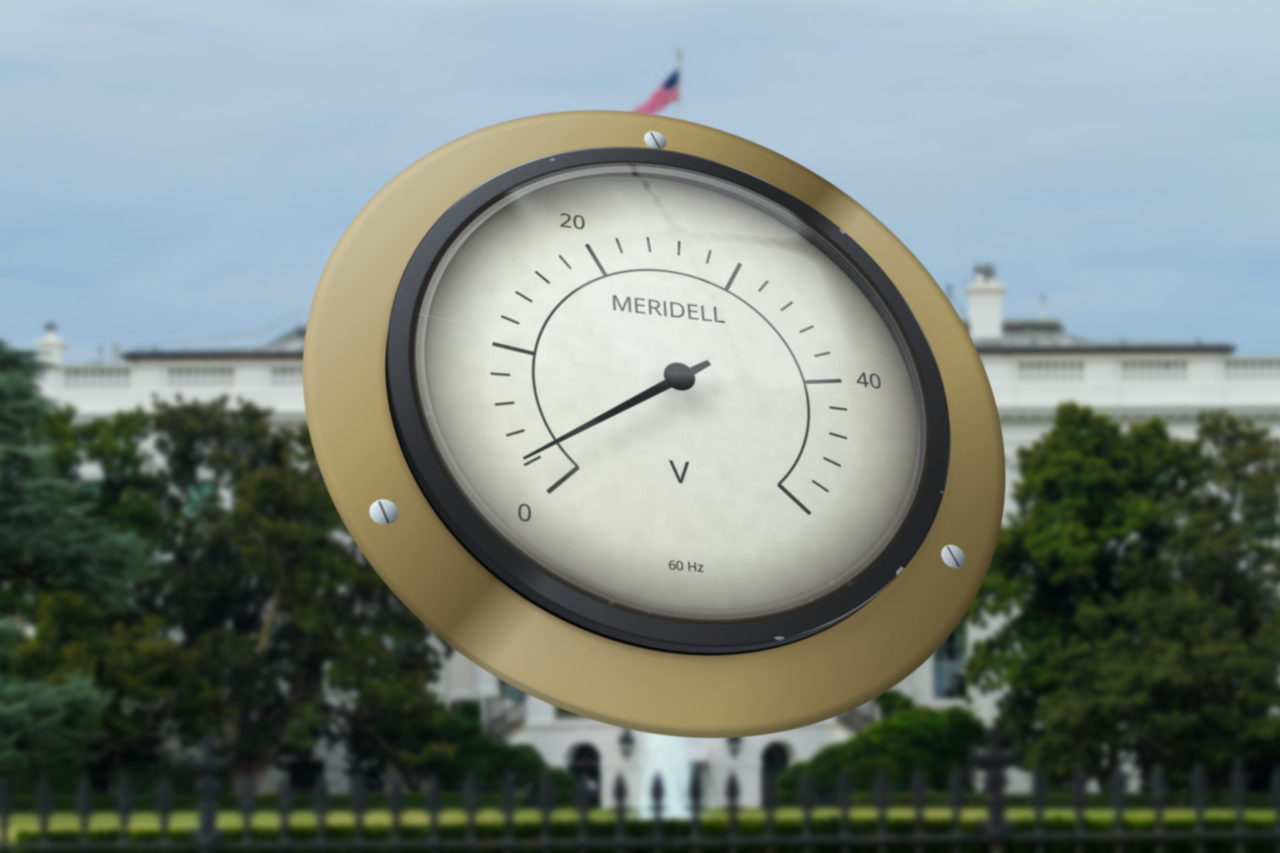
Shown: 2 V
